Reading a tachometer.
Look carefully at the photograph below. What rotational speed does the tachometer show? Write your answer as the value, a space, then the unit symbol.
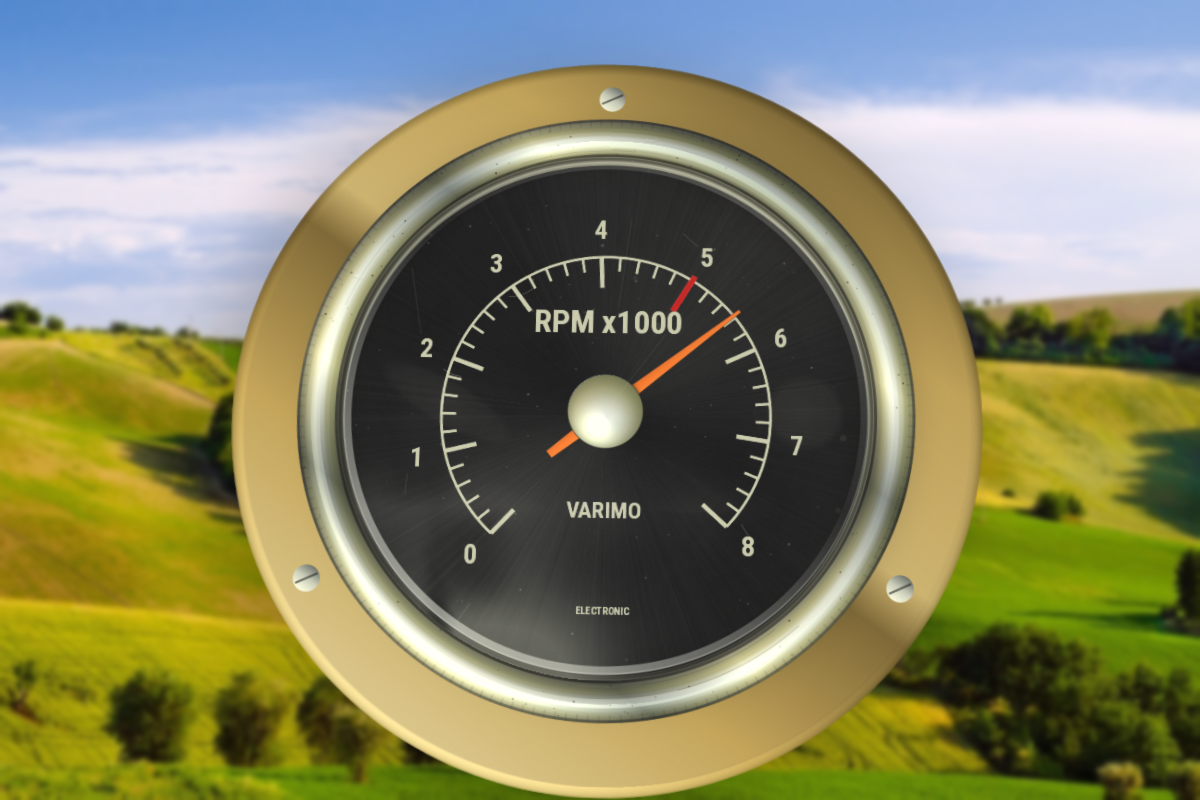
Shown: 5600 rpm
